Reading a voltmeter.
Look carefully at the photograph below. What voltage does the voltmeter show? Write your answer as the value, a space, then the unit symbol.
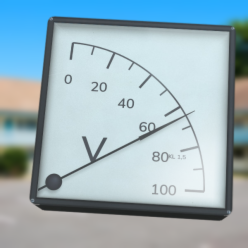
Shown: 65 V
